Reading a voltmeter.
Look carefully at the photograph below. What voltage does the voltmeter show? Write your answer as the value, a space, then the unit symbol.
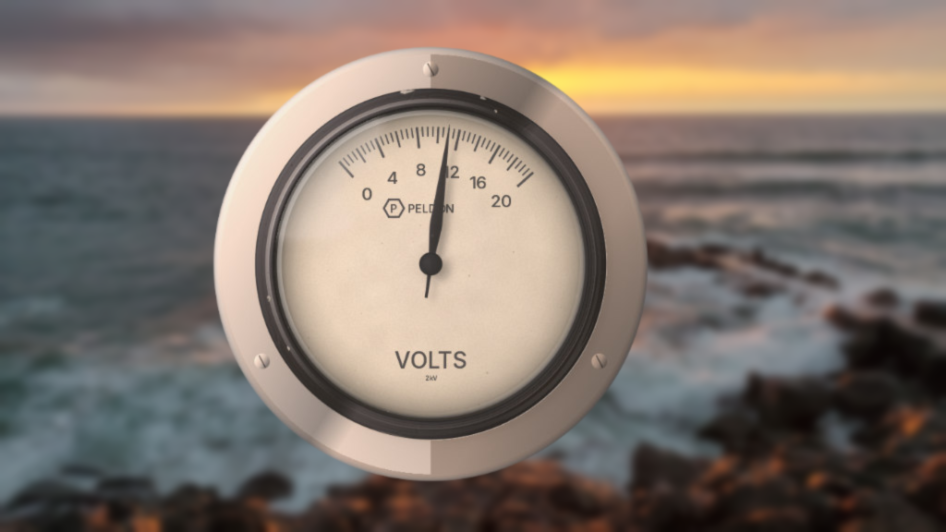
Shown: 11 V
